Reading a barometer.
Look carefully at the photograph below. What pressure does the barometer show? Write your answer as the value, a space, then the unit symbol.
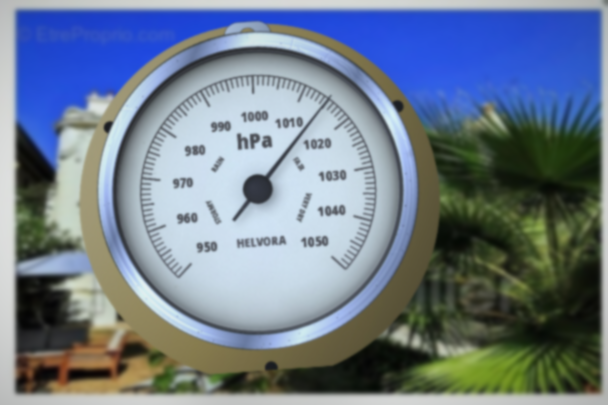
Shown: 1015 hPa
